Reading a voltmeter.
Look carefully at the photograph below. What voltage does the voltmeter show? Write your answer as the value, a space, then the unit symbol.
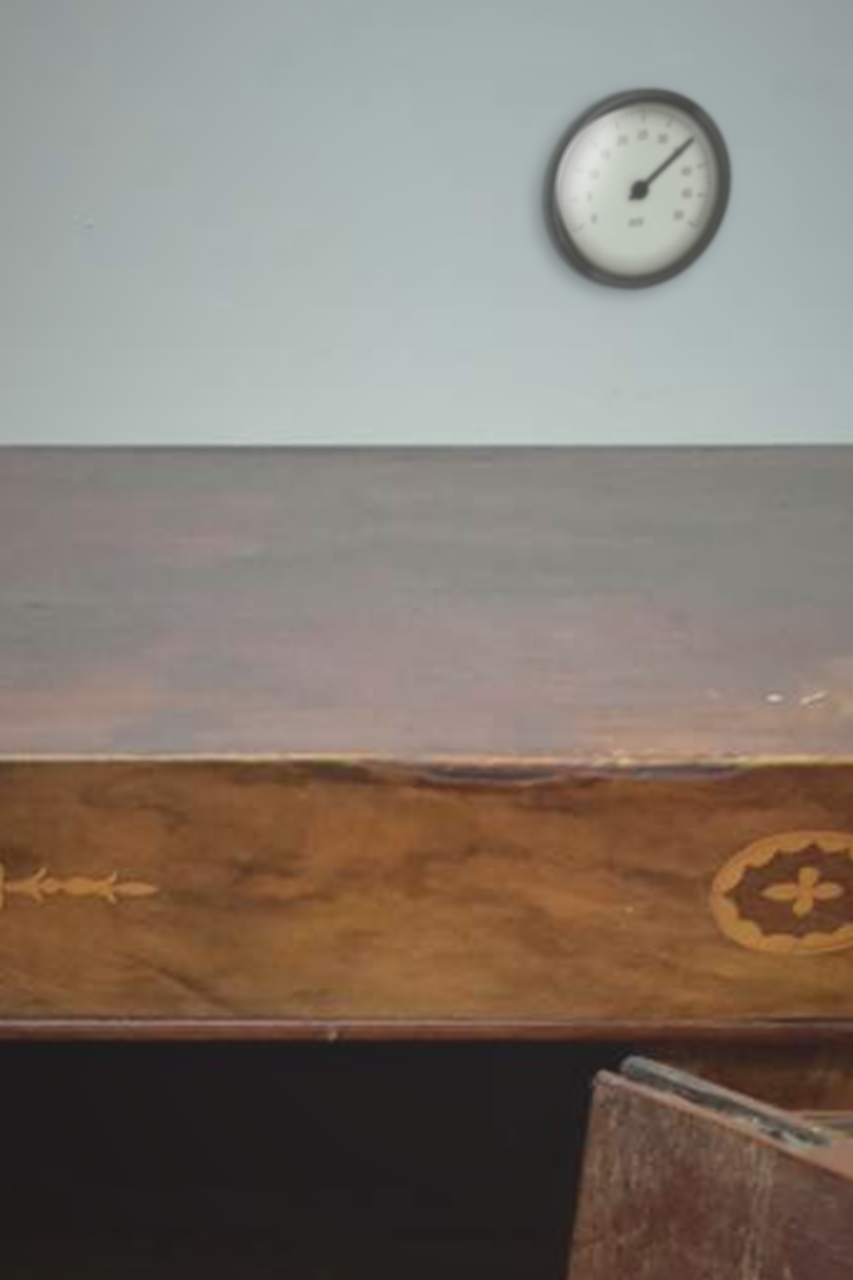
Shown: 35 mV
